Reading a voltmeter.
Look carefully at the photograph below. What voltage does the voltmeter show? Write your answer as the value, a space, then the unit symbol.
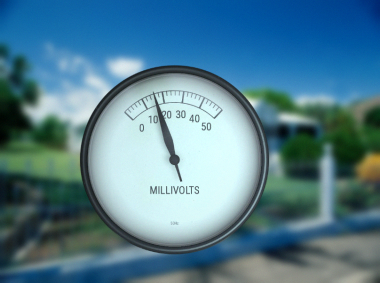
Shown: 16 mV
